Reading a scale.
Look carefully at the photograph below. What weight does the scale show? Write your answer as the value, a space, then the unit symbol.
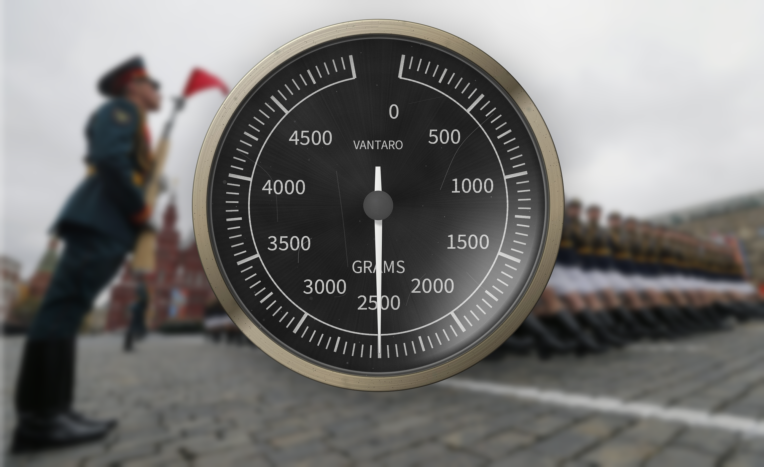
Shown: 2500 g
